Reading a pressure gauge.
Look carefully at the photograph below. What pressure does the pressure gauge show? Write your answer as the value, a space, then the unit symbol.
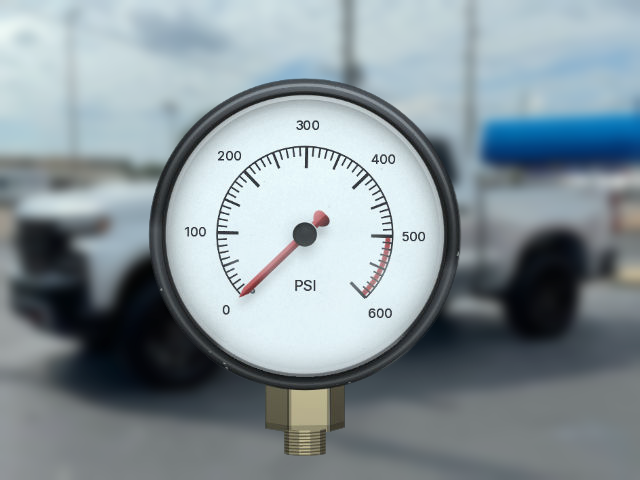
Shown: 0 psi
